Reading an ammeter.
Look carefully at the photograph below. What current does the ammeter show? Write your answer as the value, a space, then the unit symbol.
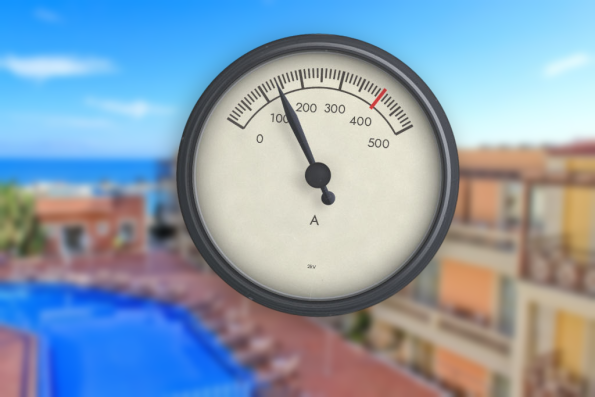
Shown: 140 A
